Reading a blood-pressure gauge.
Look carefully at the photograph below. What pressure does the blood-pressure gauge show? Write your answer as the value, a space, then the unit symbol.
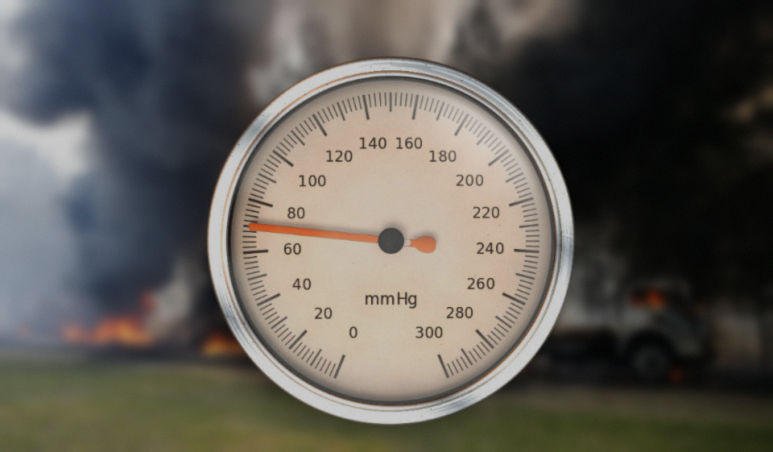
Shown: 70 mmHg
